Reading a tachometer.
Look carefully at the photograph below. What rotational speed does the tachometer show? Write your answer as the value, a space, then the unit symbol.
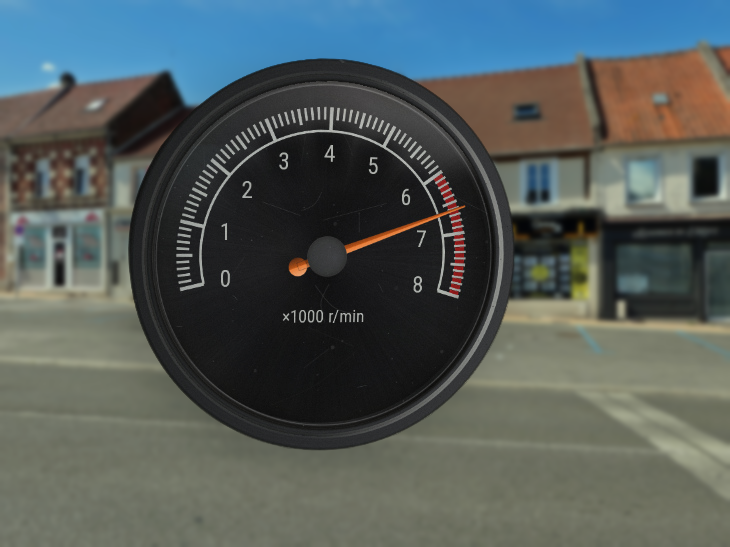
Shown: 6600 rpm
